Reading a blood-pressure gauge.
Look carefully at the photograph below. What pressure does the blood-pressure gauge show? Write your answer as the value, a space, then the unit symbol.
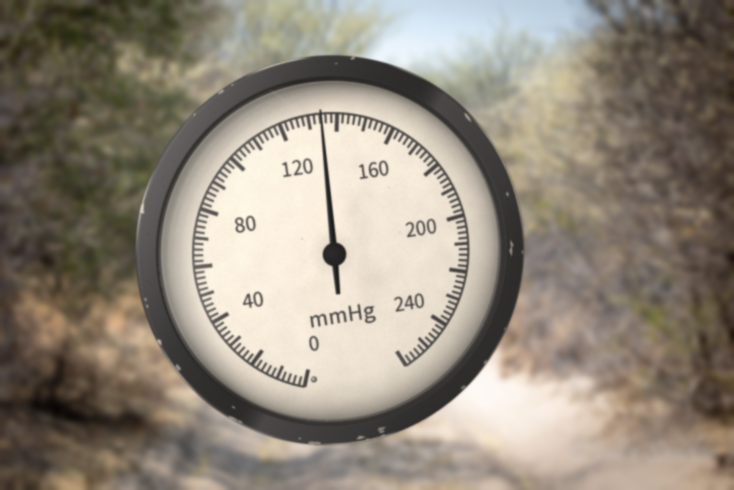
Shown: 134 mmHg
